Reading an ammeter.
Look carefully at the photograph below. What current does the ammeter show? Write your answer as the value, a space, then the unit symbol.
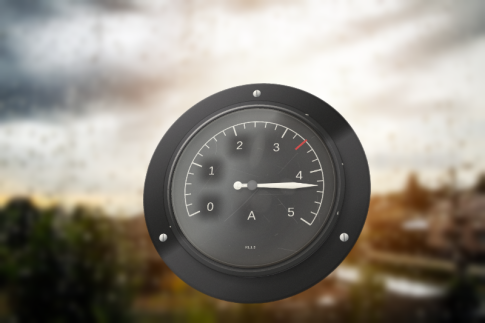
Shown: 4.3 A
